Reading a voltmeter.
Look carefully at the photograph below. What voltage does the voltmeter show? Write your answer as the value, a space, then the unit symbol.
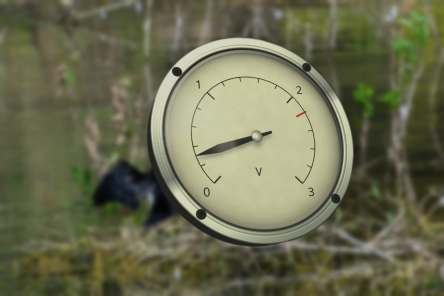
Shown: 0.3 V
